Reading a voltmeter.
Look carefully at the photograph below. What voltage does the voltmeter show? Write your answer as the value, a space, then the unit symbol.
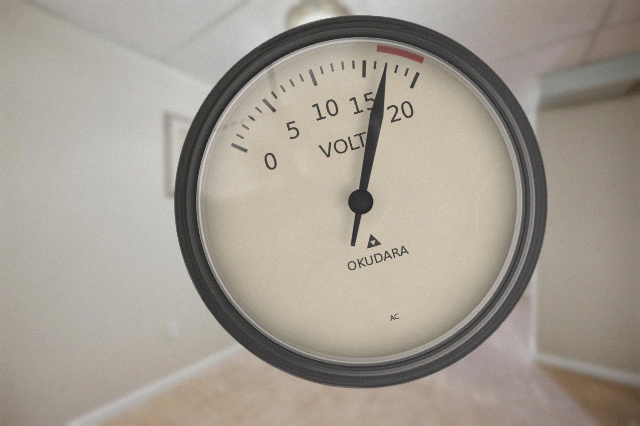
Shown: 17 V
